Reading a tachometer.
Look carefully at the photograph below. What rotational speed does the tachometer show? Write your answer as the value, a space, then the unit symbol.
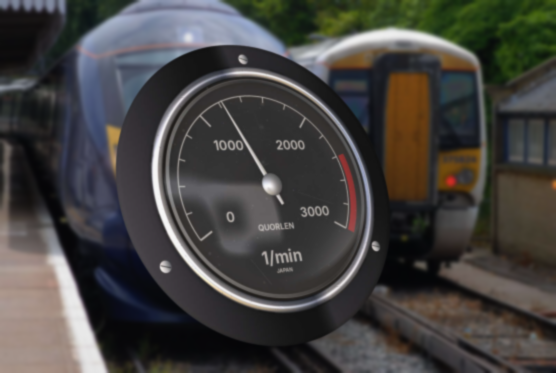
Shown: 1200 rpm
